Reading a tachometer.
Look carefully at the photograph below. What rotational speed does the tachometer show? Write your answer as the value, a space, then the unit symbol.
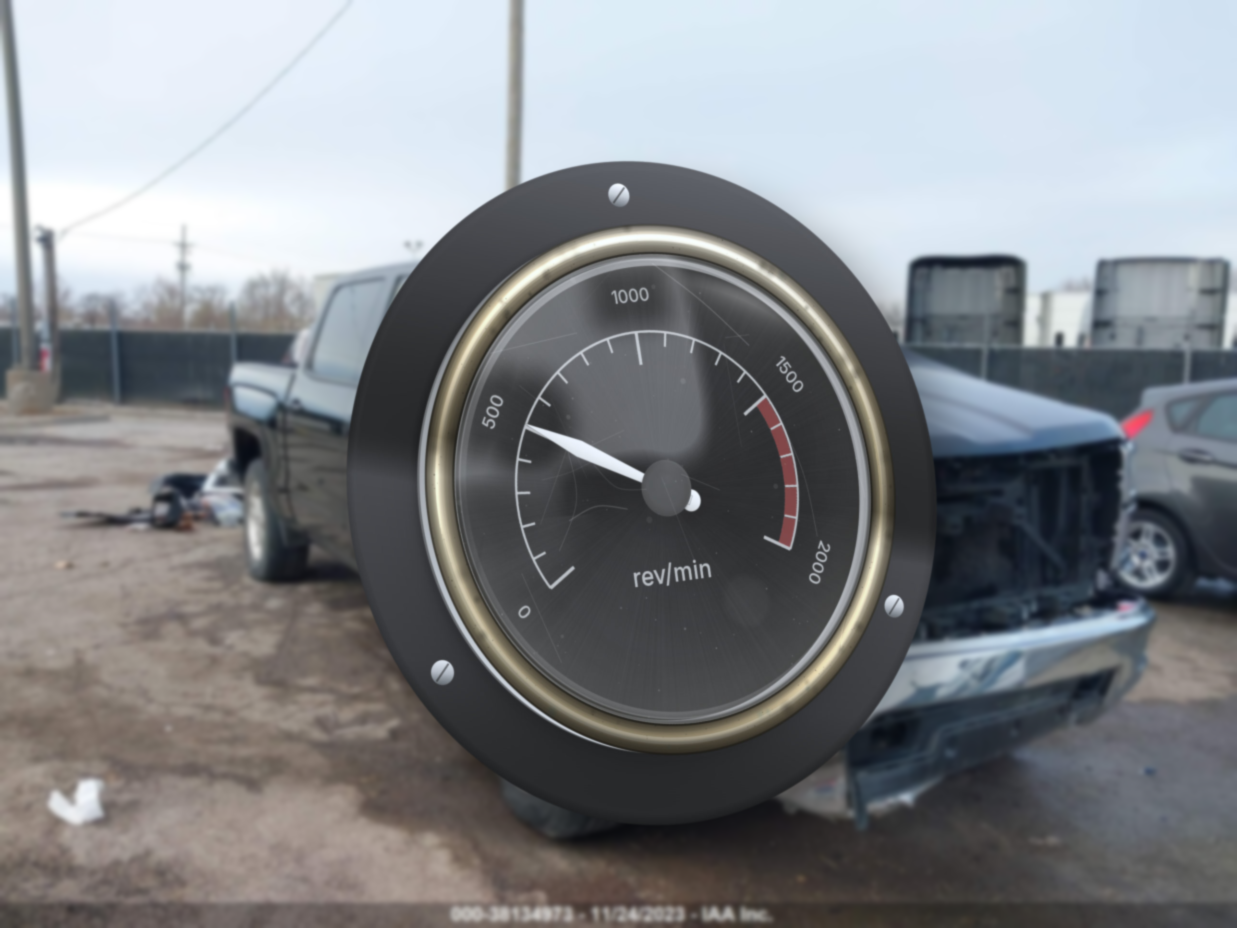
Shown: 500 rpm
